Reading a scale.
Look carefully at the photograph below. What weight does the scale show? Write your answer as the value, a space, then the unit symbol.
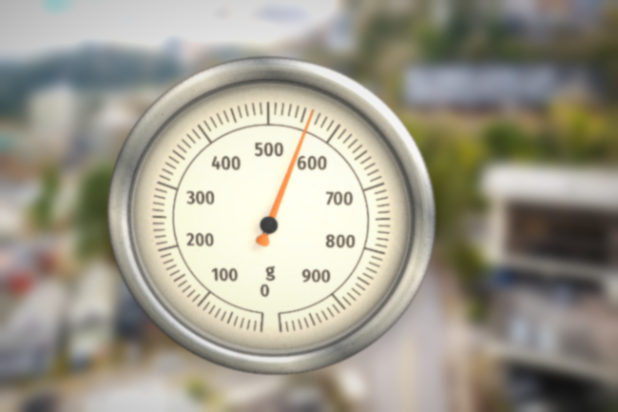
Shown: 560 g
